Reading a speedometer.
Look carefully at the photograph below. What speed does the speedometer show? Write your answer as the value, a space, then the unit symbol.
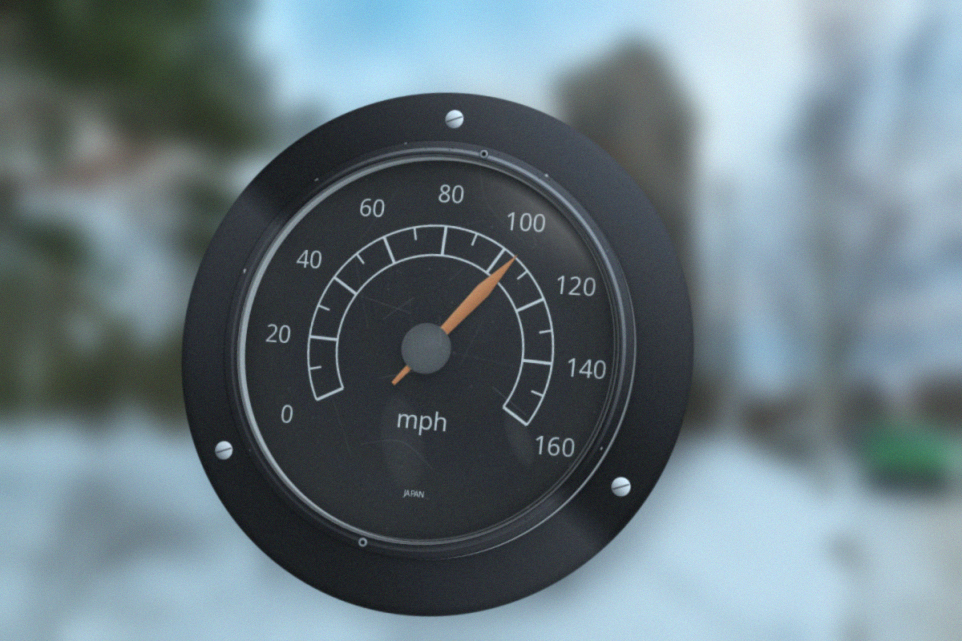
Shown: 105 mph
